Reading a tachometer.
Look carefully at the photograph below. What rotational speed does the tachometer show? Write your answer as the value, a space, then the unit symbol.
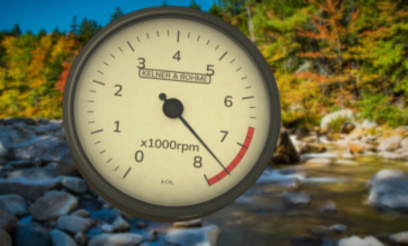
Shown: 7600 rpm
